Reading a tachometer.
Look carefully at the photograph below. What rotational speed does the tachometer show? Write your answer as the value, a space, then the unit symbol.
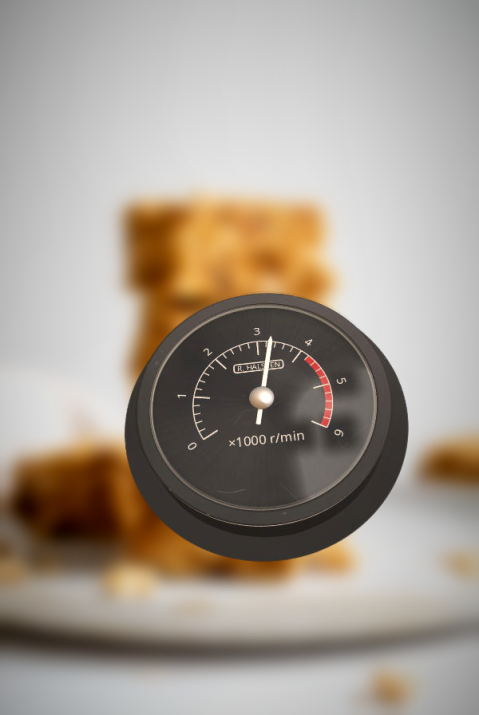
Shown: 3300 rpm
